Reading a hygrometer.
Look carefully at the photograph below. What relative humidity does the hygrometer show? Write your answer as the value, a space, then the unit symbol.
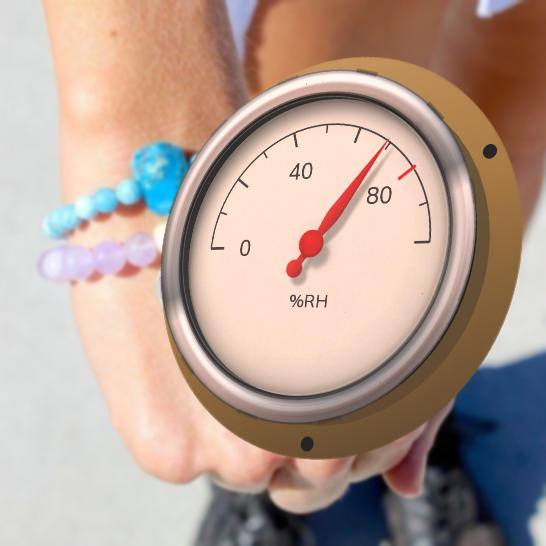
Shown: 70 %
